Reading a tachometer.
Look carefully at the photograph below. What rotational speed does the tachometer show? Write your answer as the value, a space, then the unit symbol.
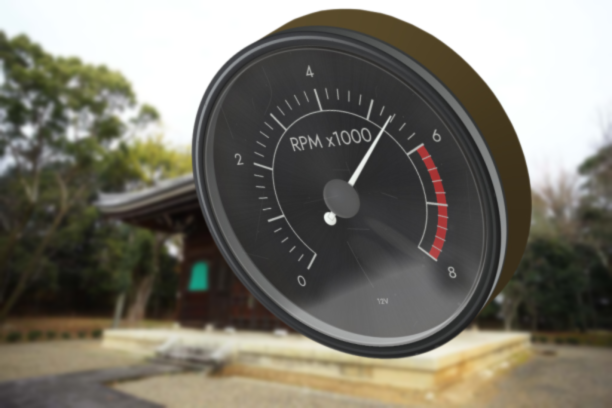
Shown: 5400 rpm
